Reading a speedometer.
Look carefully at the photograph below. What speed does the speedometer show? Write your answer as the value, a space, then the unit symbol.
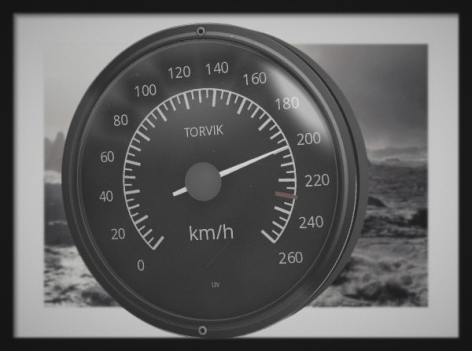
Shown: 200 km/h
